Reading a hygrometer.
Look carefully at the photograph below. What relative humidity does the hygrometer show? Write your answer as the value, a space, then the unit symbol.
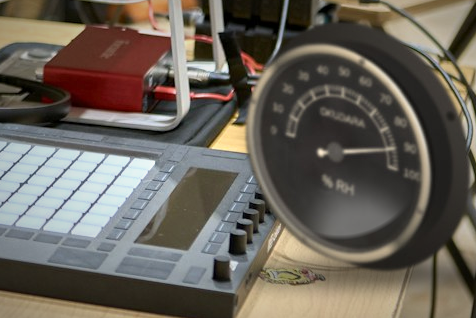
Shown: 90 %
